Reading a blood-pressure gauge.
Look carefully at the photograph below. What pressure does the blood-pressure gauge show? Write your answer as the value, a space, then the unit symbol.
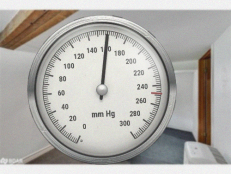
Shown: 160 mmHg
